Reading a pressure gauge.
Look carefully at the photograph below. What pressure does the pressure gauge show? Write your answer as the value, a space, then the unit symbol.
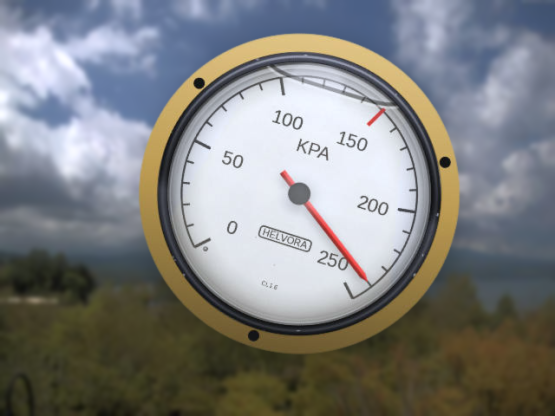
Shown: 240 kPa
